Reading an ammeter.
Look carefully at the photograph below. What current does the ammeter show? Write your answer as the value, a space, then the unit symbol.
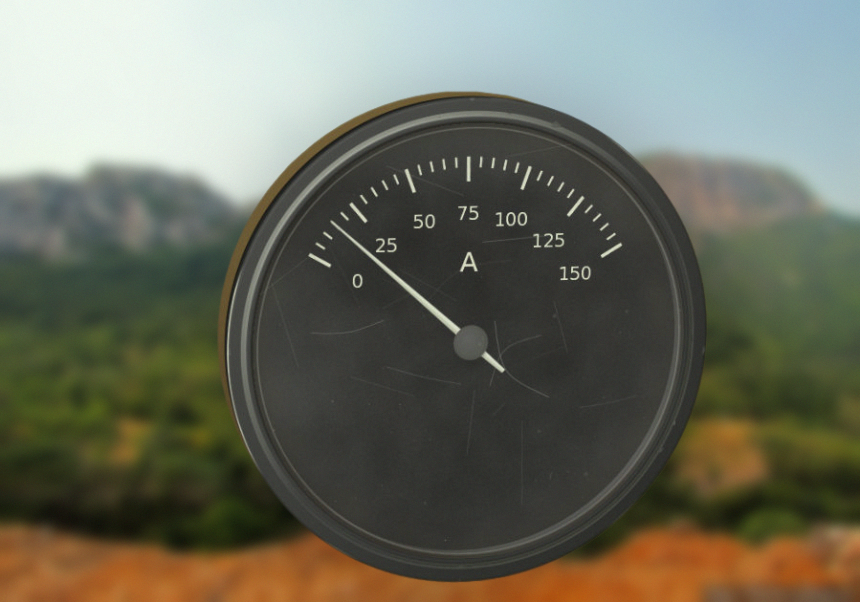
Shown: 15 A
